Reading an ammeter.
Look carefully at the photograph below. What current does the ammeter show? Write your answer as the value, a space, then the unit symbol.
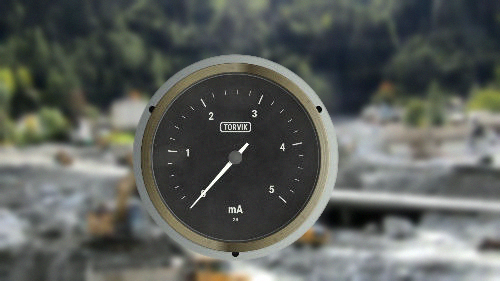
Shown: 0 mA
